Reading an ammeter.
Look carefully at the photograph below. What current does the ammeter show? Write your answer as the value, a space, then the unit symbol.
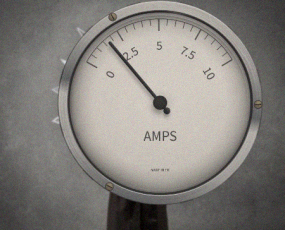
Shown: 1.75 A
